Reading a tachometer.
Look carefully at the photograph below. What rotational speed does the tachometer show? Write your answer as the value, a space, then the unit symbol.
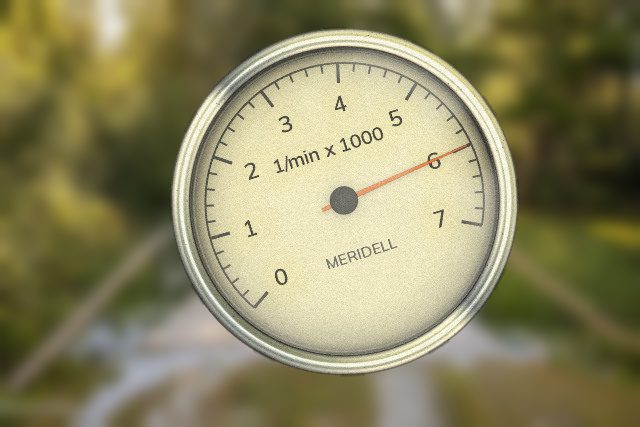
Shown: 6000 rpm
